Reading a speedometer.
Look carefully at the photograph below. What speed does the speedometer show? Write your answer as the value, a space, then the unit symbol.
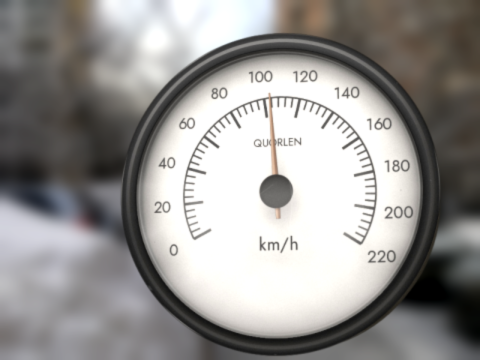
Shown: 104 km/h
